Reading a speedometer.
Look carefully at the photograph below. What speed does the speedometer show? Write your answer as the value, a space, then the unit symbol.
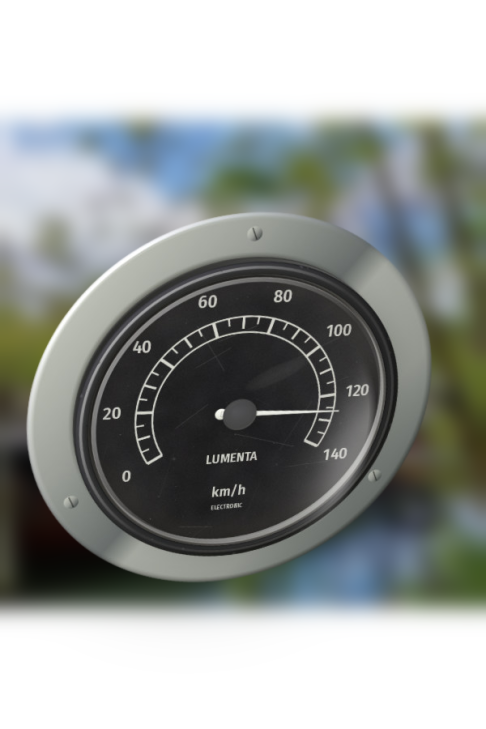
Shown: 125 km/h
